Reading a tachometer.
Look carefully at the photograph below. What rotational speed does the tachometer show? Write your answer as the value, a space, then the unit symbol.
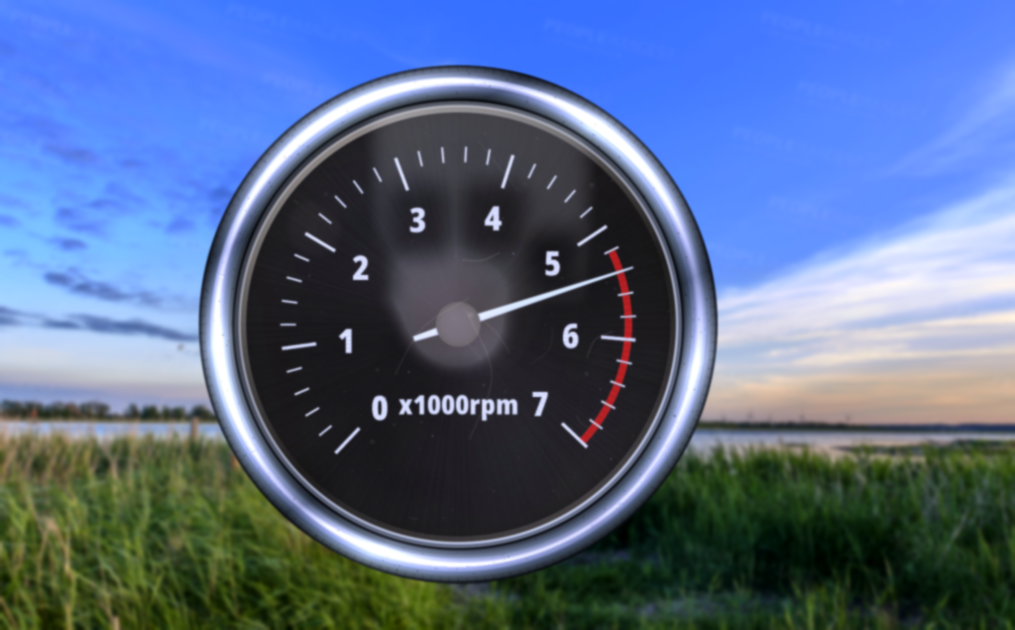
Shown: 5400 rpm
